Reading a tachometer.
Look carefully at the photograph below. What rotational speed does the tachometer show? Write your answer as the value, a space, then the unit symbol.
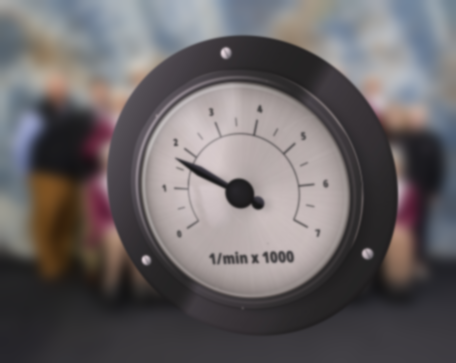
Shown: 1750 rpm
